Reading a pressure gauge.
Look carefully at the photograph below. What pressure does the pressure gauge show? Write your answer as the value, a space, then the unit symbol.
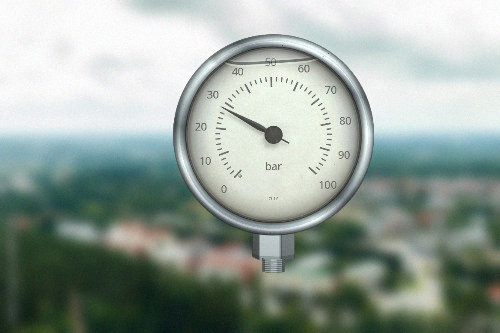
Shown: 28 bar
